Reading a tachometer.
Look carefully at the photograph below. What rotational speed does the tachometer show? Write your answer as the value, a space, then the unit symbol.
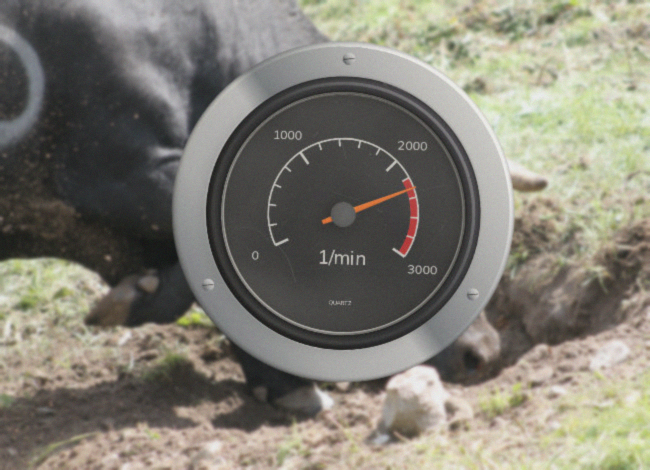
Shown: 2300 rpm
